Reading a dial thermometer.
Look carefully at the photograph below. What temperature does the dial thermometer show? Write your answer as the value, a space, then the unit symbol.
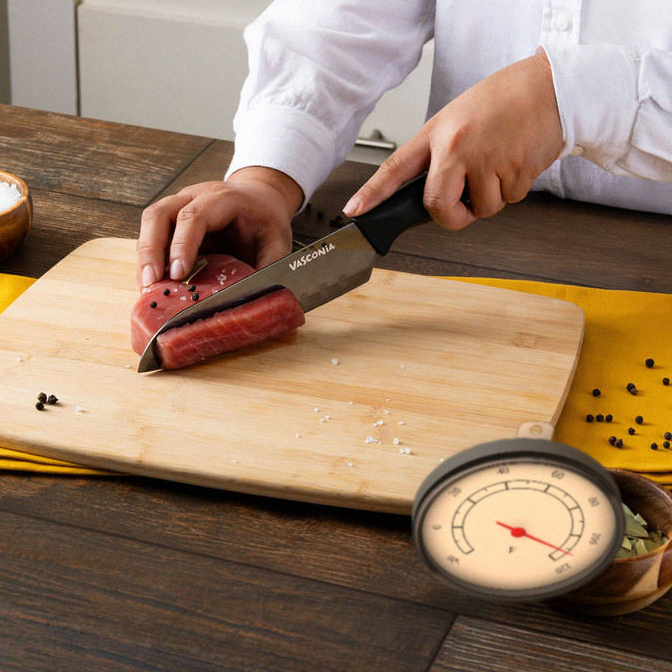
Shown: 110 °F
